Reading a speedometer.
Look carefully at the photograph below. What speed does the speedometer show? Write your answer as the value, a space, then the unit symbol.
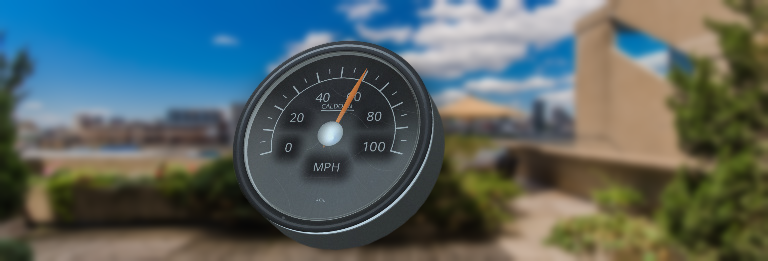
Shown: 60 mph
